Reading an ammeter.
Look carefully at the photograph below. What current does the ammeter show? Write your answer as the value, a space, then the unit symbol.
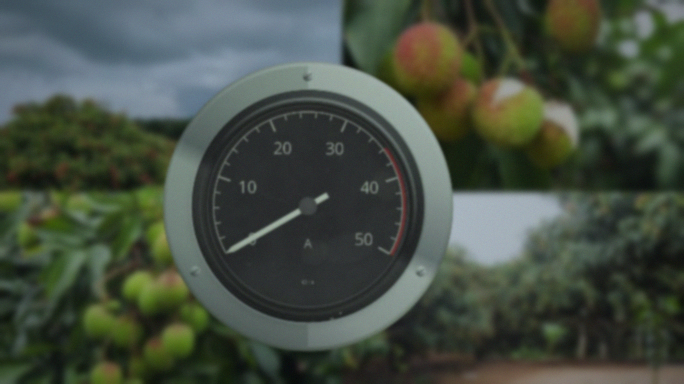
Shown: 0 A
